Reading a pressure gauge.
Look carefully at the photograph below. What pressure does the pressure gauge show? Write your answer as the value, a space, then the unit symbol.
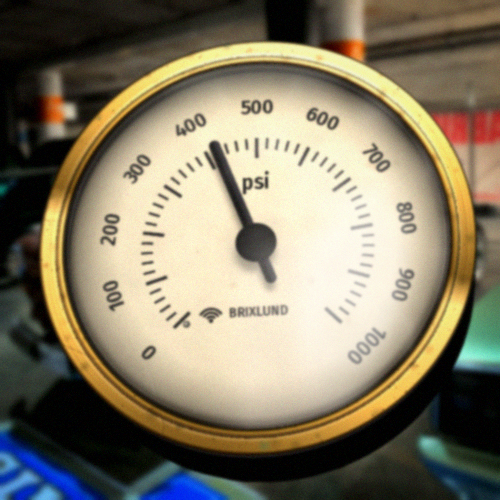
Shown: 420 psi
